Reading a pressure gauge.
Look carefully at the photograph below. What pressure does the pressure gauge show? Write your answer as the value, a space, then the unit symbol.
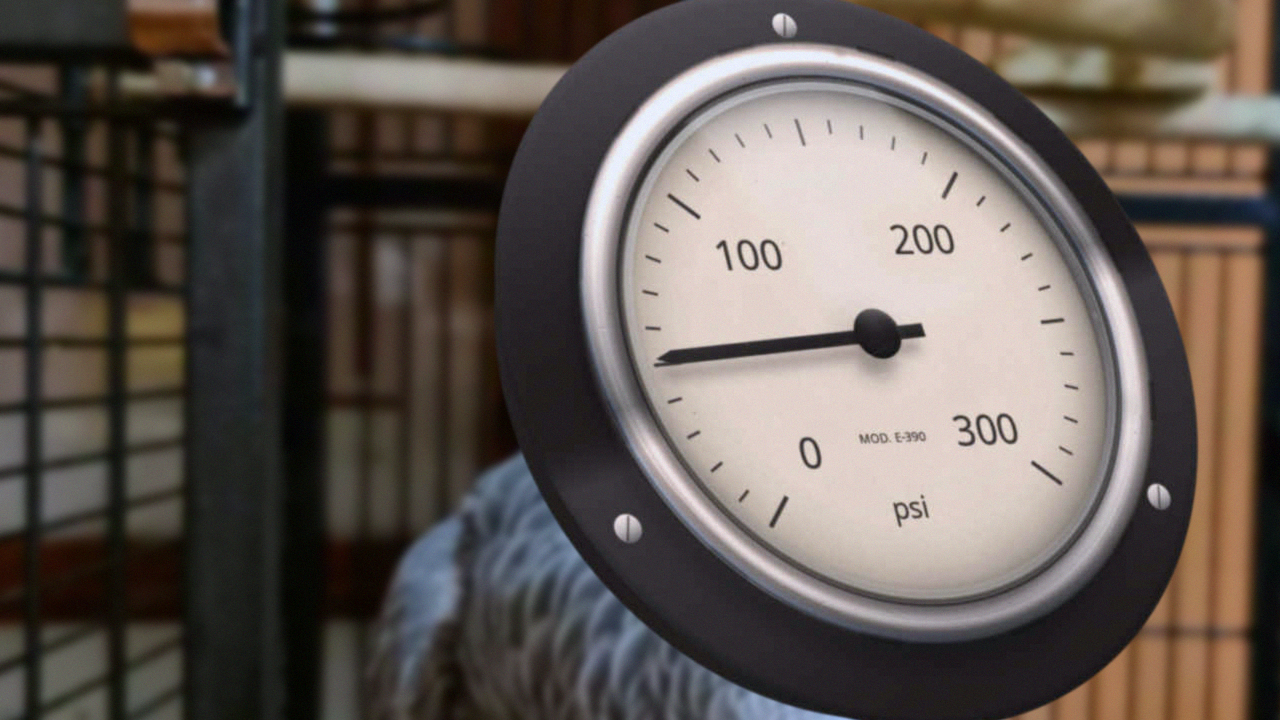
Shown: 50 psi
